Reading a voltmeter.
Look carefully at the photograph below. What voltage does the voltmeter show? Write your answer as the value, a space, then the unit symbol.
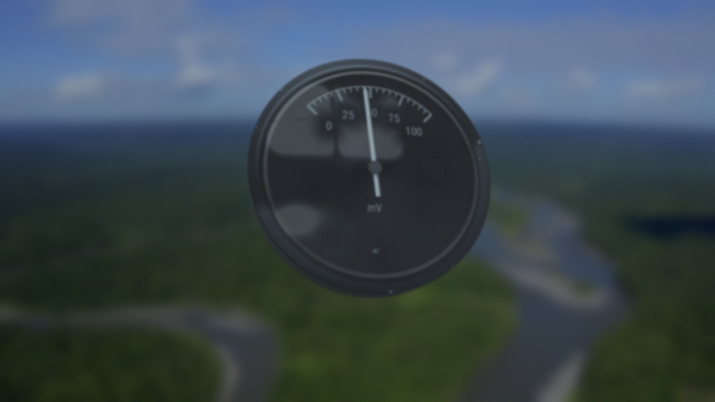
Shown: 45 mV
